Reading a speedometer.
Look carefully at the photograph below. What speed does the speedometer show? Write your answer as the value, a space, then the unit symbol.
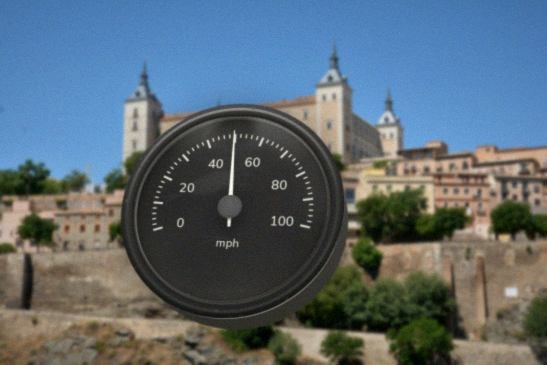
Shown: 50 mph
